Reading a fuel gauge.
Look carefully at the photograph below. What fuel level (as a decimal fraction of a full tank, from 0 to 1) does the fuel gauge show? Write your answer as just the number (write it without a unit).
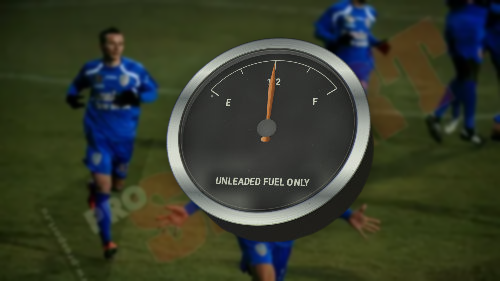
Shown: 0.5
